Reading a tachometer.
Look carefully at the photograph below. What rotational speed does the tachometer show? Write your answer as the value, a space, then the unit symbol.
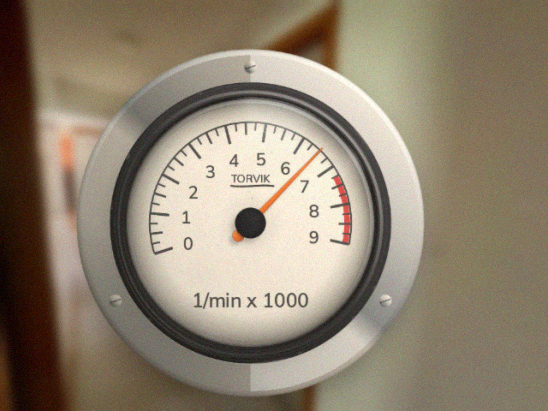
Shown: 6500 rpm
